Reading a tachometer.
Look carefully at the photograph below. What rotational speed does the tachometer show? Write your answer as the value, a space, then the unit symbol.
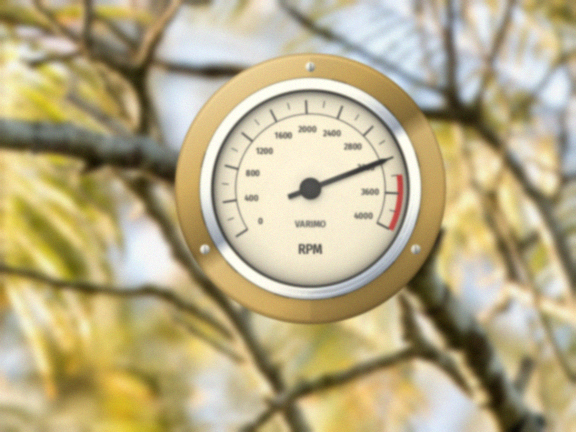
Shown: 3200 rpm
